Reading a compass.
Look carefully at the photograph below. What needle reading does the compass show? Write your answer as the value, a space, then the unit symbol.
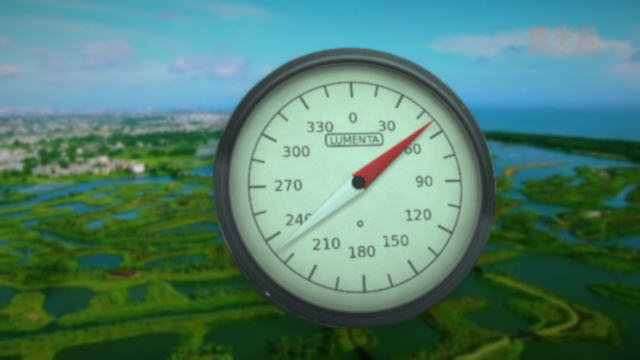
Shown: 52.5 °
